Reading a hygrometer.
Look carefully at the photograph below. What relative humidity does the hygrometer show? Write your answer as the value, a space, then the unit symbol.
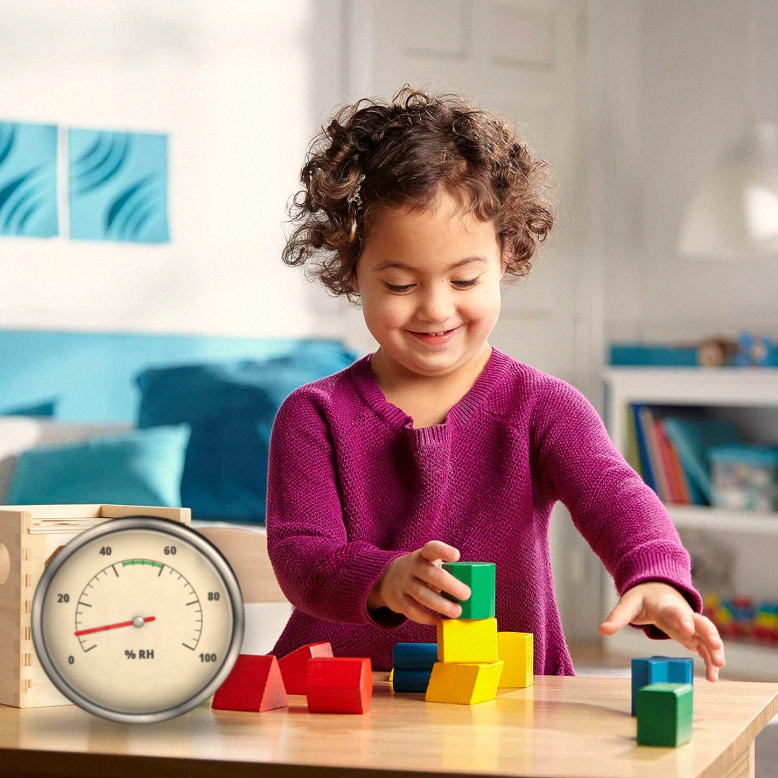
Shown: 8 %
